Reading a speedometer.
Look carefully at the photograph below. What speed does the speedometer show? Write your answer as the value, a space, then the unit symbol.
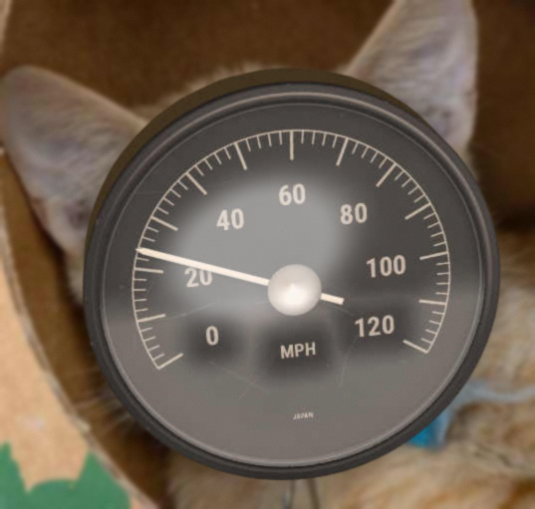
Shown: 24 mph
